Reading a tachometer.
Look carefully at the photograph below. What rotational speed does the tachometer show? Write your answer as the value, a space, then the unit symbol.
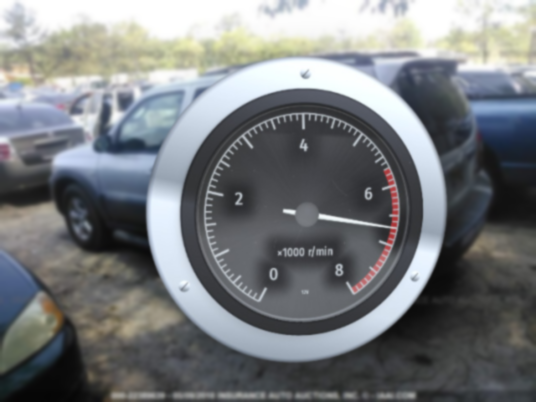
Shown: 6700 rpm
